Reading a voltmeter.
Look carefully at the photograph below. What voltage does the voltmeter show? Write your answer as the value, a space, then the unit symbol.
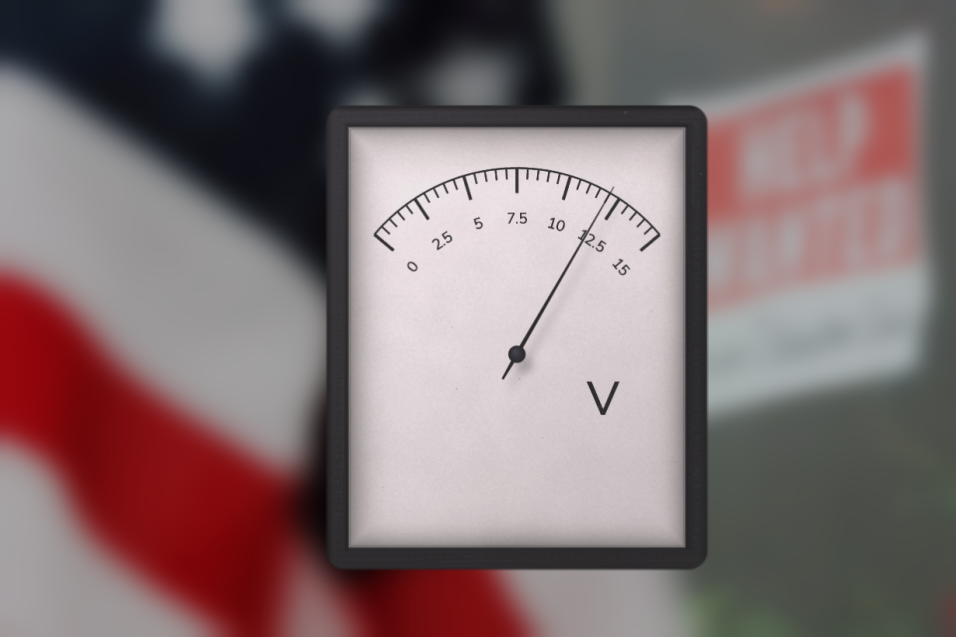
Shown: 12 V
